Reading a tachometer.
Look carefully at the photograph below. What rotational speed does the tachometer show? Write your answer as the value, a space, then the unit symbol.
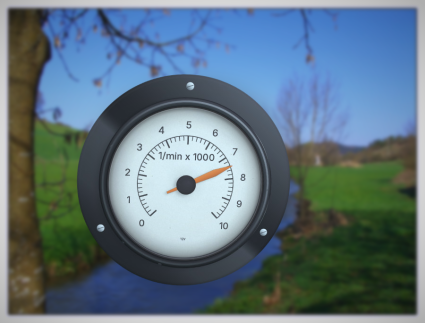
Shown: 7400 rpm
